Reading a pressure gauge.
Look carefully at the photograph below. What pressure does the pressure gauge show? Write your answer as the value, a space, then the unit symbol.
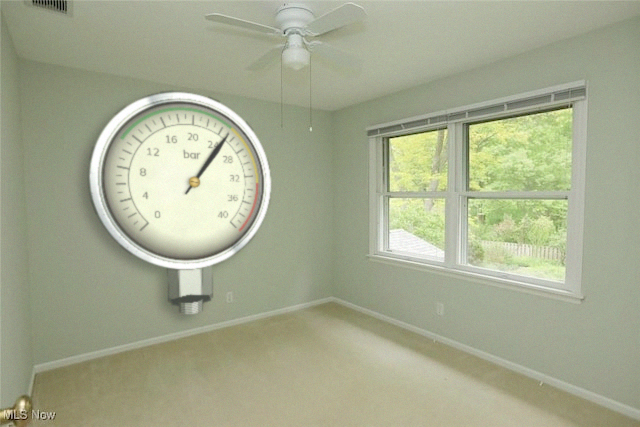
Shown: 25 bar
